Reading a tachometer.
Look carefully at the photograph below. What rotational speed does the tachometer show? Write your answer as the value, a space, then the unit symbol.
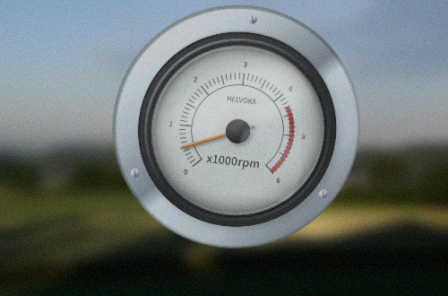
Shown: 500 rpm
